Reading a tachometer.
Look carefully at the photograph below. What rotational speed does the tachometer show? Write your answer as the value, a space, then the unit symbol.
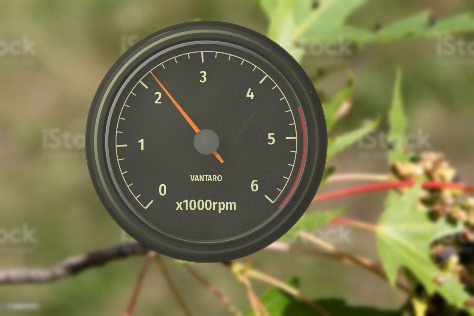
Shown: 2200 rpm
